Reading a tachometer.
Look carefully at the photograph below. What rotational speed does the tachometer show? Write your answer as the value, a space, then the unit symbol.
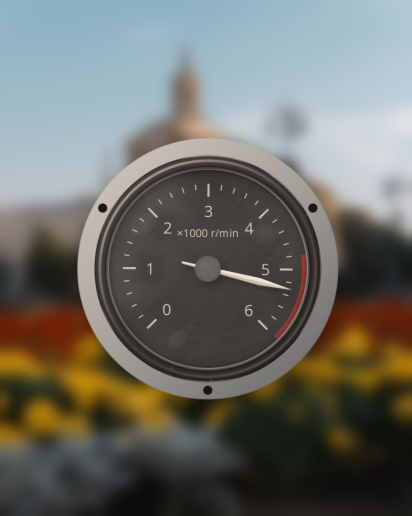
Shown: 5300 rpm
